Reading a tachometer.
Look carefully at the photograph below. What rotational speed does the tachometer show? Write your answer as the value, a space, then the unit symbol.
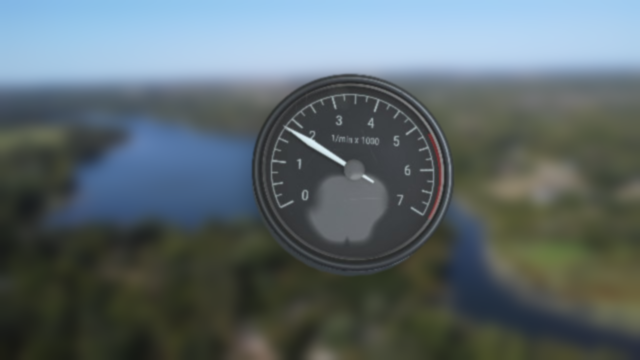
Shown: 1750 rpm
